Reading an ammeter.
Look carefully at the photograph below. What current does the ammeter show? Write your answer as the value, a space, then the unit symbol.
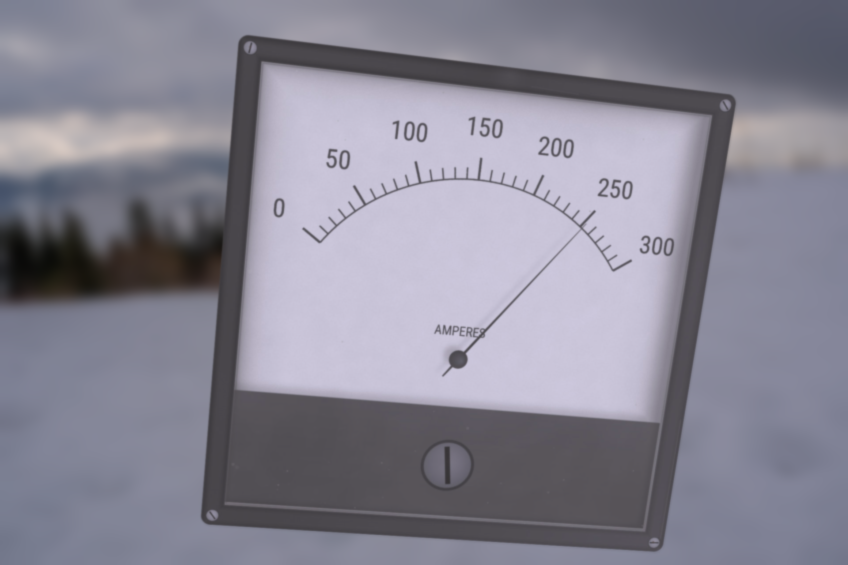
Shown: 250 A
